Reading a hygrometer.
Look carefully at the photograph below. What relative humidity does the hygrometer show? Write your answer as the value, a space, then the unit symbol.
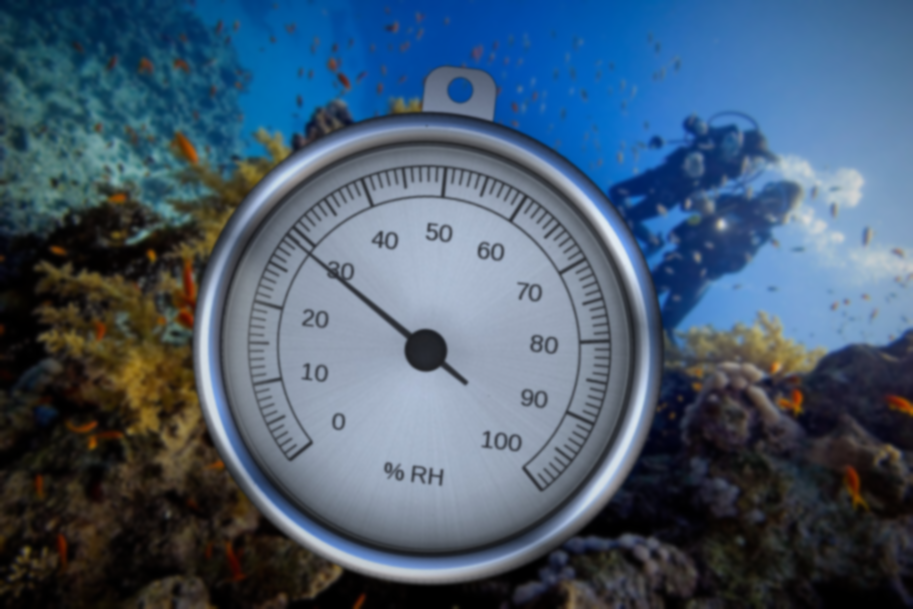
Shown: 29 %
